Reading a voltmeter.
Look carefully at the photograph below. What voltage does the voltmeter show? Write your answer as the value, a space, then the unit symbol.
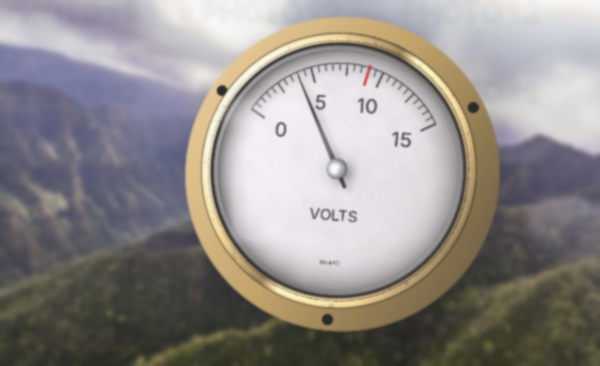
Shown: 4 V
